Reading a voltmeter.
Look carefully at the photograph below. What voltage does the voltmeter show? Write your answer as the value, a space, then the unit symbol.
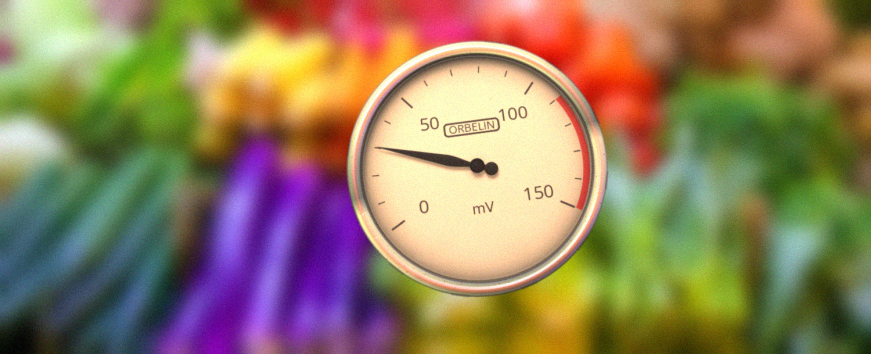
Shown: 30 mV
